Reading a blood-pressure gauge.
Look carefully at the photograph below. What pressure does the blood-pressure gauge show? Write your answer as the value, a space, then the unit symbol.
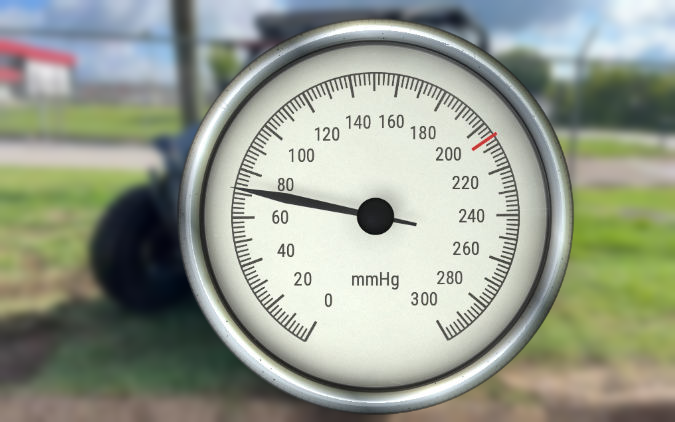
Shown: 72 mmHg
